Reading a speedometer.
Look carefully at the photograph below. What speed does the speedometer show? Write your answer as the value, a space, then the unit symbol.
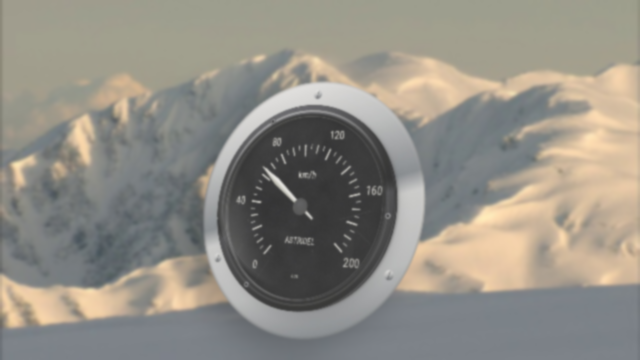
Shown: 65 km/h
